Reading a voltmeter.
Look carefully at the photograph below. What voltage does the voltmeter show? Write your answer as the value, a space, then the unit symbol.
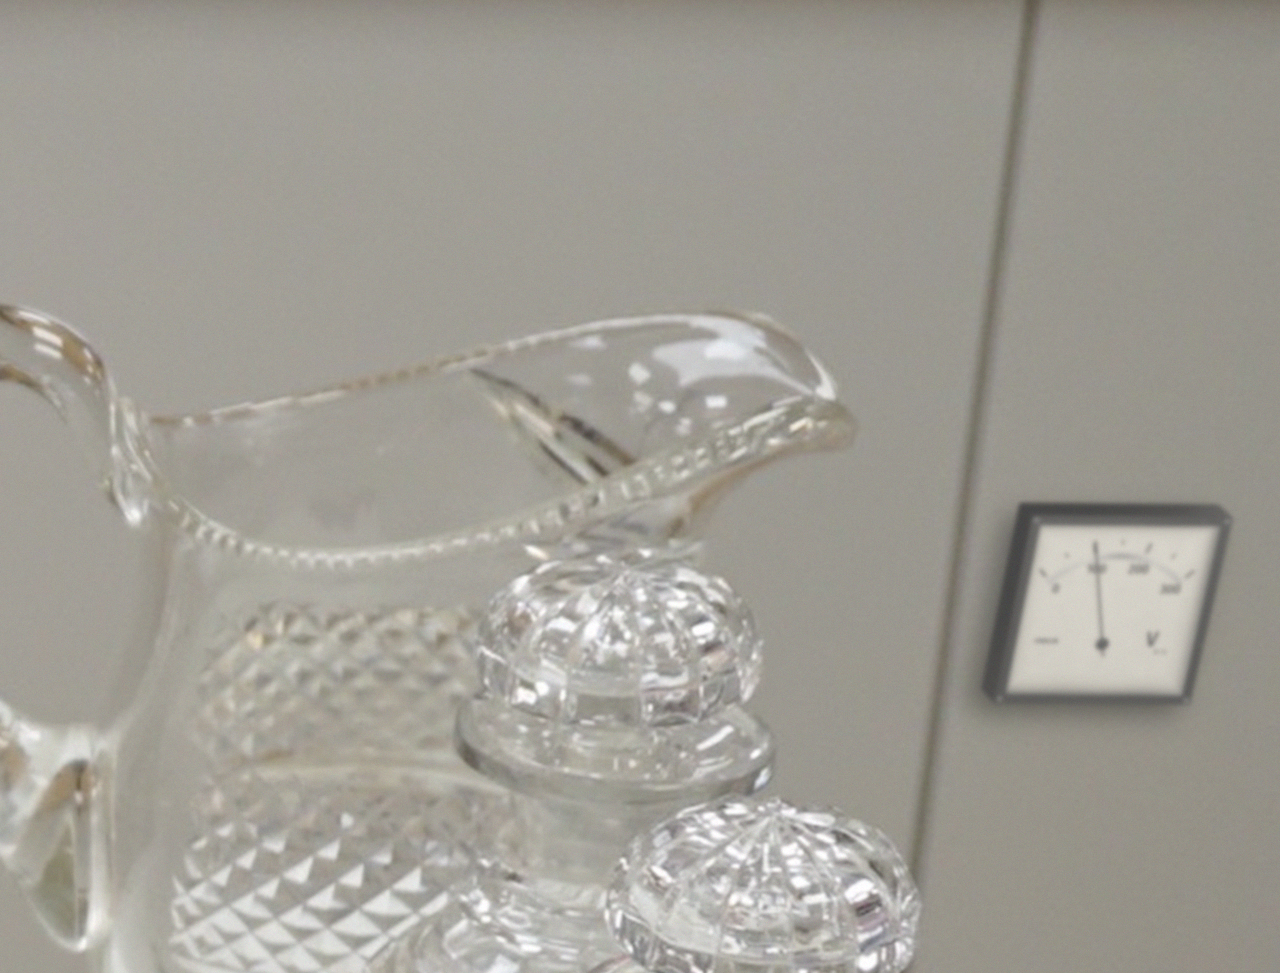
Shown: 100 V
